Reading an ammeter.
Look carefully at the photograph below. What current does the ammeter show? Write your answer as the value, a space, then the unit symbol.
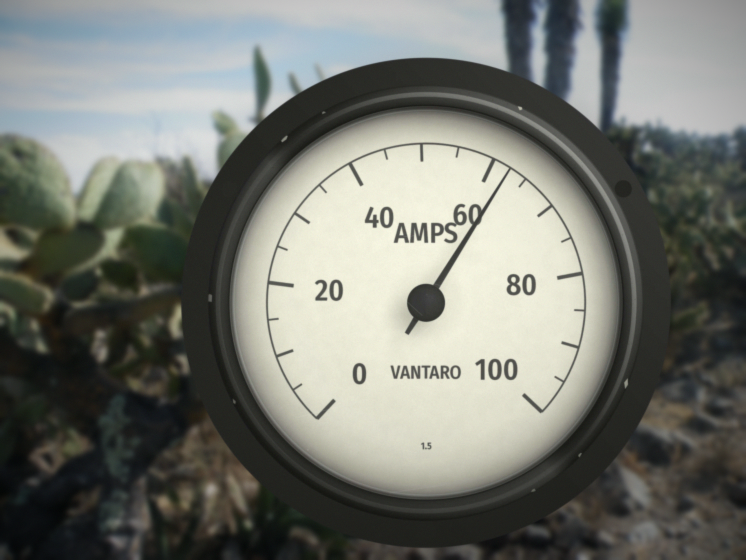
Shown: 62.5 A
